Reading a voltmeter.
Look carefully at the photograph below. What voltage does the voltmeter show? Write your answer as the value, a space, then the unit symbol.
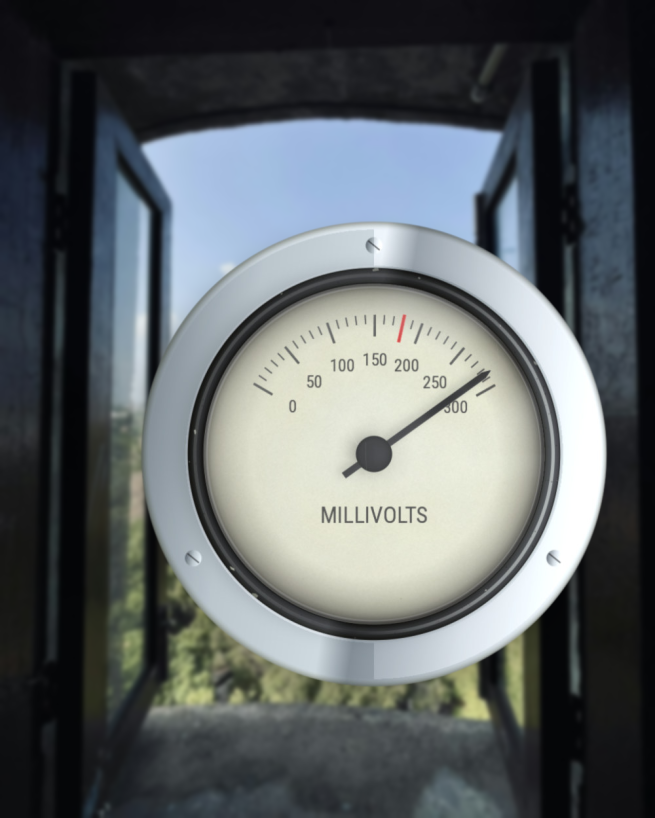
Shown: 285 mV
